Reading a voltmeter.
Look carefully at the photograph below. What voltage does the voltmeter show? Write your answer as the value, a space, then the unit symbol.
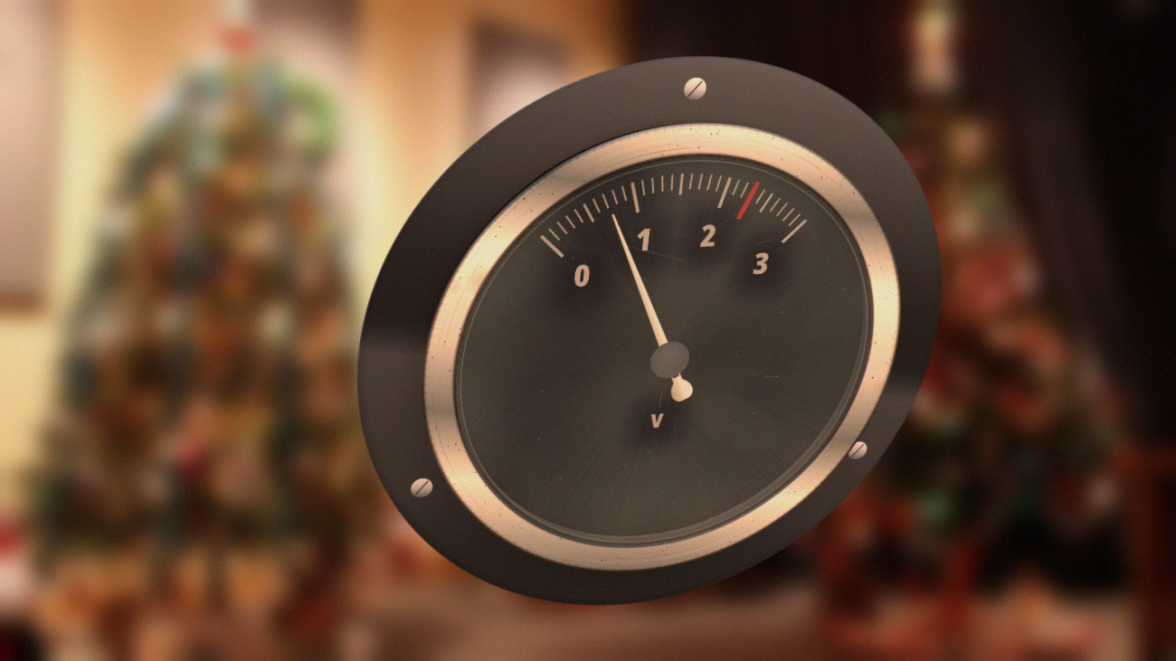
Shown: 0.7 V
